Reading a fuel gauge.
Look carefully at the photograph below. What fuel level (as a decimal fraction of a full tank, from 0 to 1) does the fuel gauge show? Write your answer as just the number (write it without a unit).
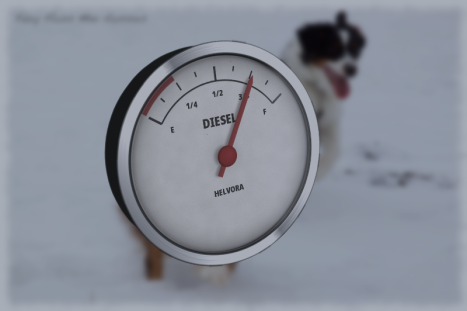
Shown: 0.75
